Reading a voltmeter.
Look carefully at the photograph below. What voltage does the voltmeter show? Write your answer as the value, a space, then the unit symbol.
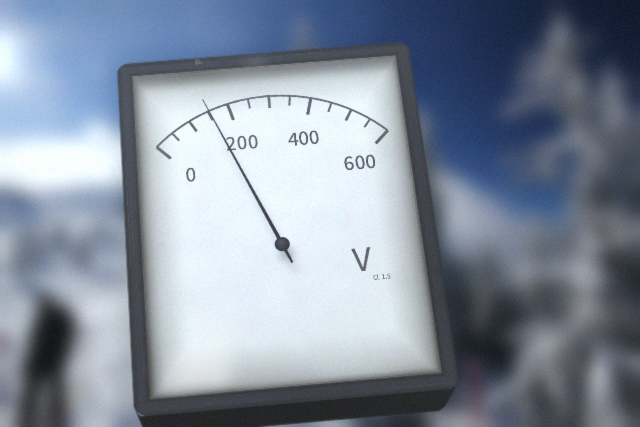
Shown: 150 V
